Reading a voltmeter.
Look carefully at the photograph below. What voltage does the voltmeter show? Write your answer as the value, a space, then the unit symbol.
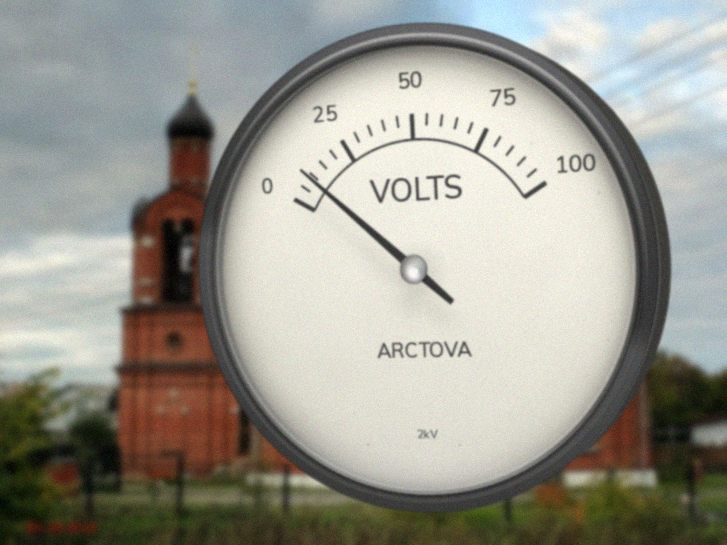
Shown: 10 V
